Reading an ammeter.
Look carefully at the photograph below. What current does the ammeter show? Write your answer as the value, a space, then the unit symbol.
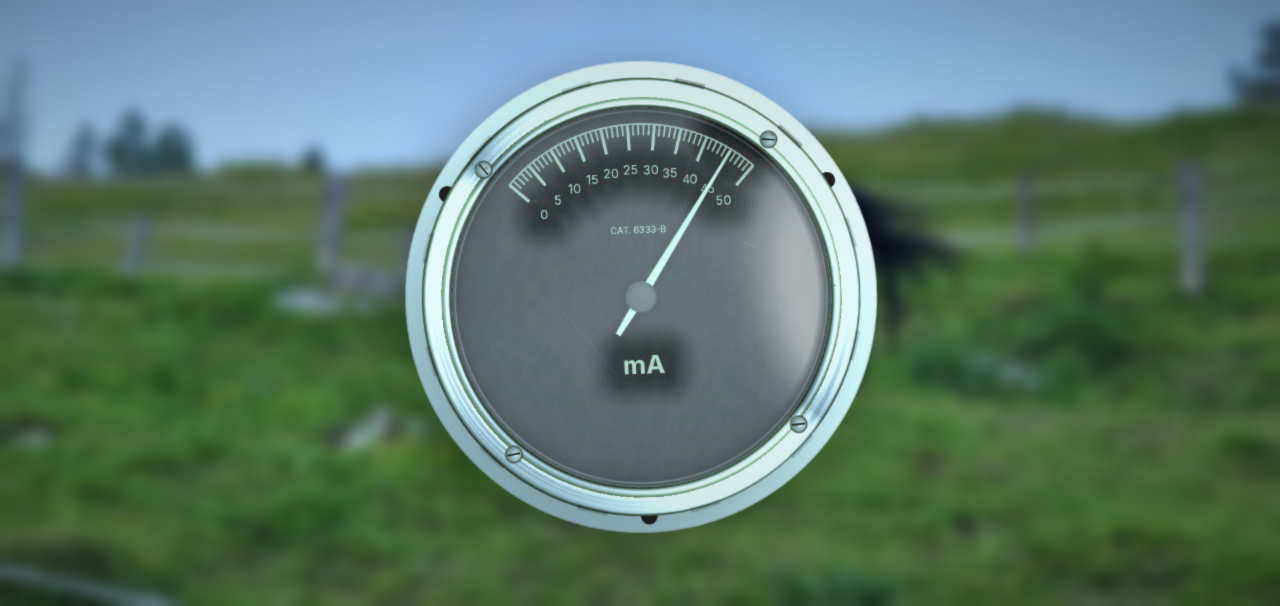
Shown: 45 mA
